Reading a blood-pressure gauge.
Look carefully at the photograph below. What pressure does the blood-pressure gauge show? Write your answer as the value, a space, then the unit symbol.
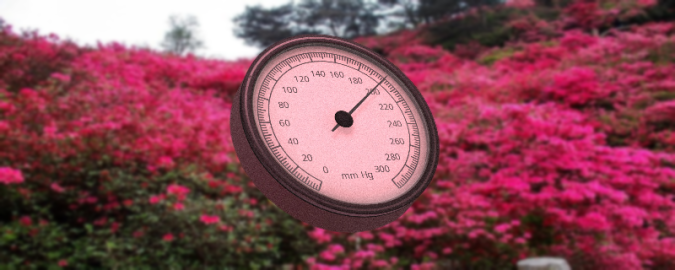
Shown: 200 mmHg
